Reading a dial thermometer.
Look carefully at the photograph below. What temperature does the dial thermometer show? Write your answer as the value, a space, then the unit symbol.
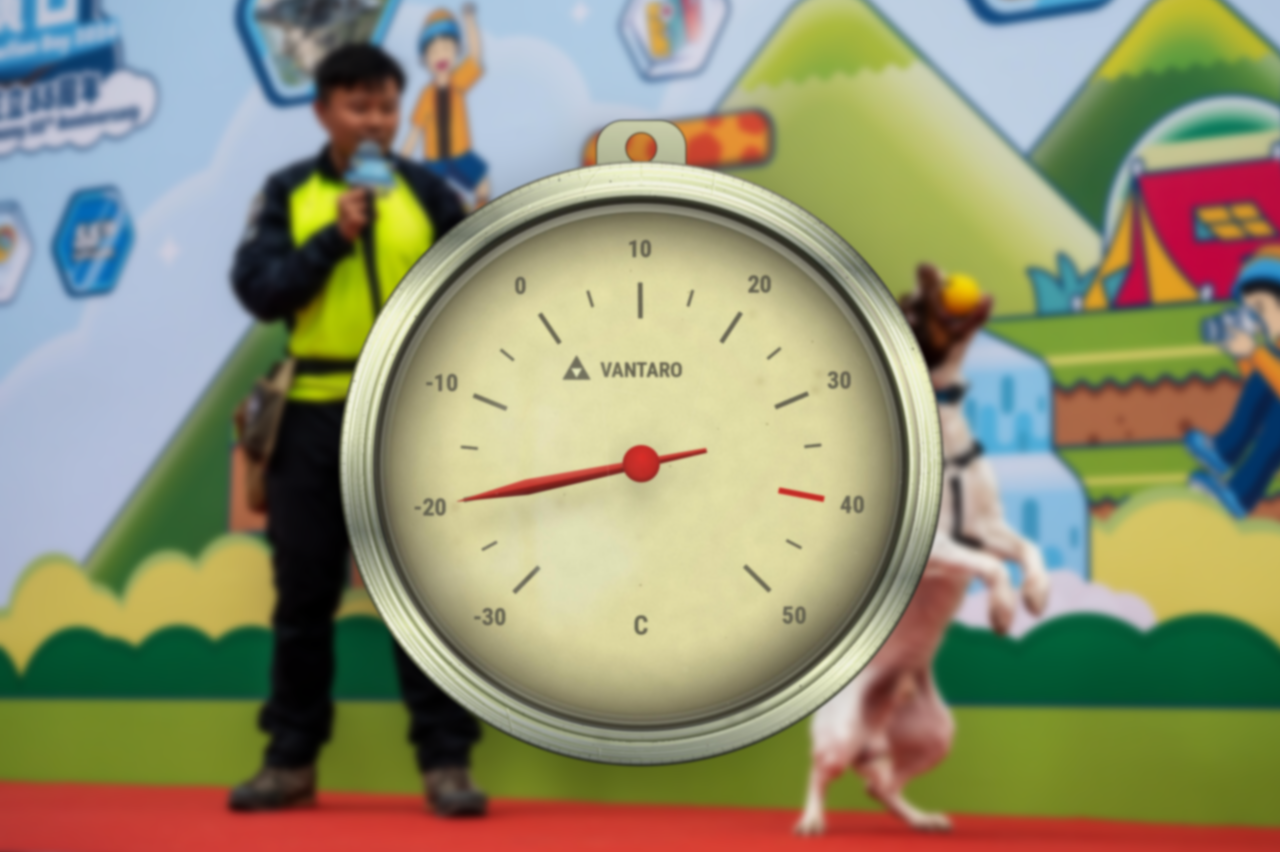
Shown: -20 °C
